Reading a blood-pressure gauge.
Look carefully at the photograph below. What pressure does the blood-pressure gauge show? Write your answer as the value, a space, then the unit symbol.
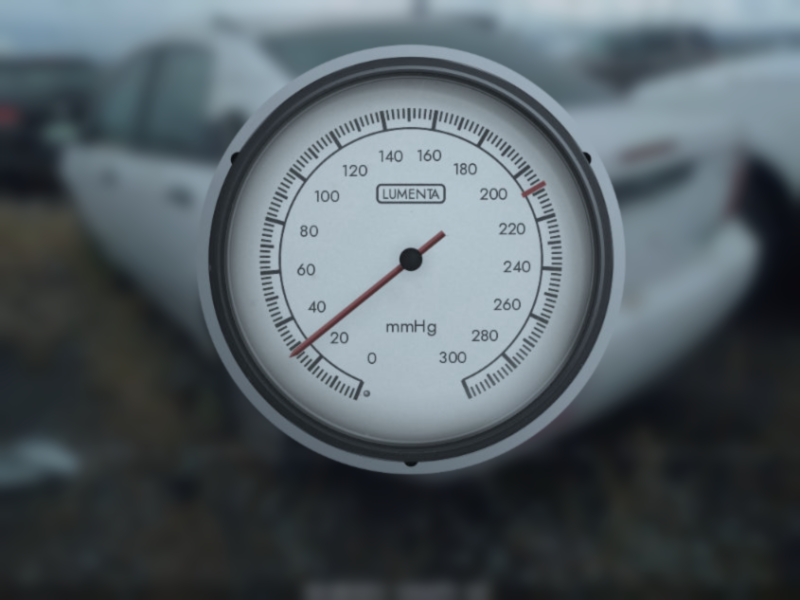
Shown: 28 mmHg
